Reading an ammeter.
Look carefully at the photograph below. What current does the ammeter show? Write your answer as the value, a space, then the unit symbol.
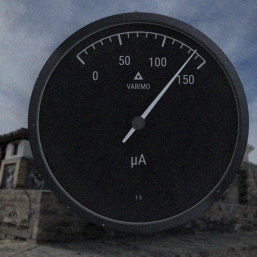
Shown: 135 µA
